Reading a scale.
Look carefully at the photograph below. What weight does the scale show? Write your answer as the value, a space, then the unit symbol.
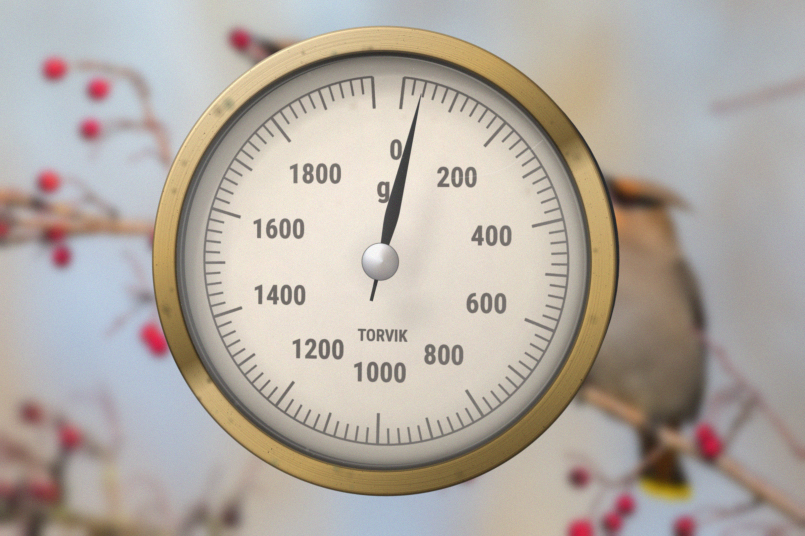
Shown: 40 g
